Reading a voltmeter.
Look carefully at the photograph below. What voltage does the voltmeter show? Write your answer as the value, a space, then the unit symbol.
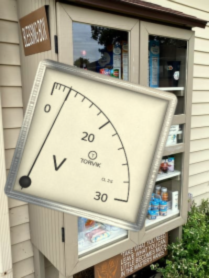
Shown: 10 V
